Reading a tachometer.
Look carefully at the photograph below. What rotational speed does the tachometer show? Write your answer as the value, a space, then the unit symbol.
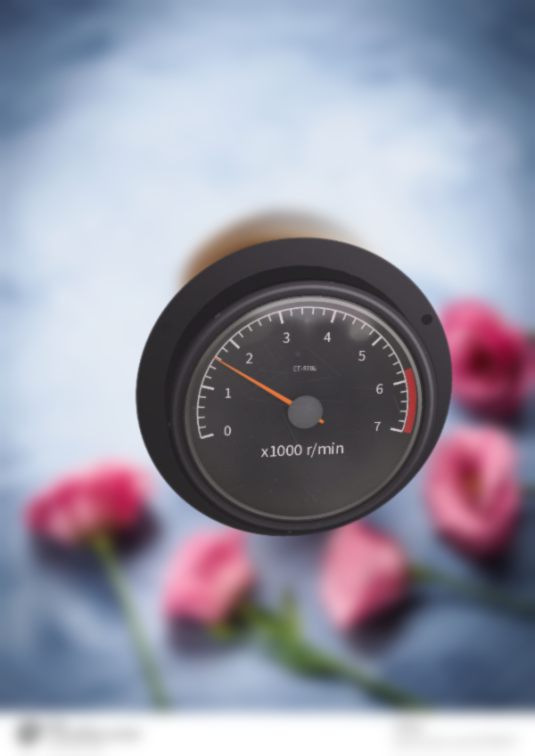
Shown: 1600 rpm
